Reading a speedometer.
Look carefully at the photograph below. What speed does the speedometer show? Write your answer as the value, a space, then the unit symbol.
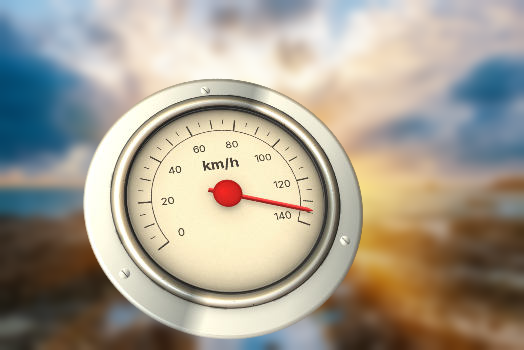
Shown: 135 km/h
